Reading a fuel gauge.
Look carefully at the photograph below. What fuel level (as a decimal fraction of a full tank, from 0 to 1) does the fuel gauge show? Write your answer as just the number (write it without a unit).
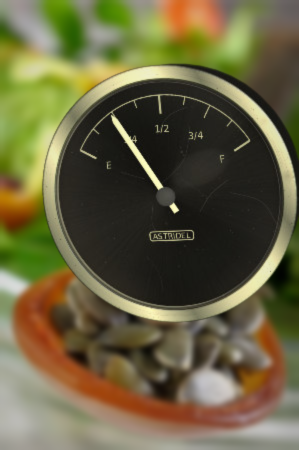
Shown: 0.25
